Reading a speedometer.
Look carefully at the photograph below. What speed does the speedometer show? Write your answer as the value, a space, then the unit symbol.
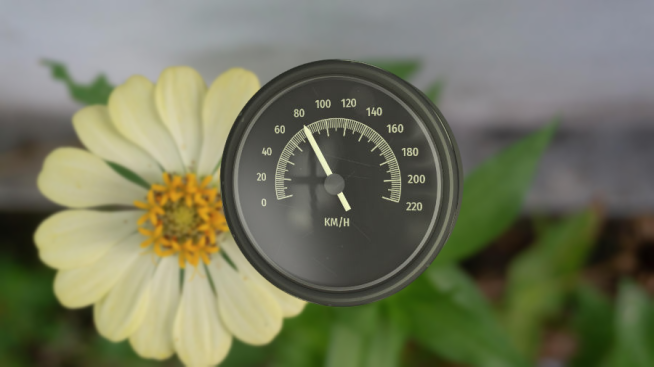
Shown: 80 km/h
